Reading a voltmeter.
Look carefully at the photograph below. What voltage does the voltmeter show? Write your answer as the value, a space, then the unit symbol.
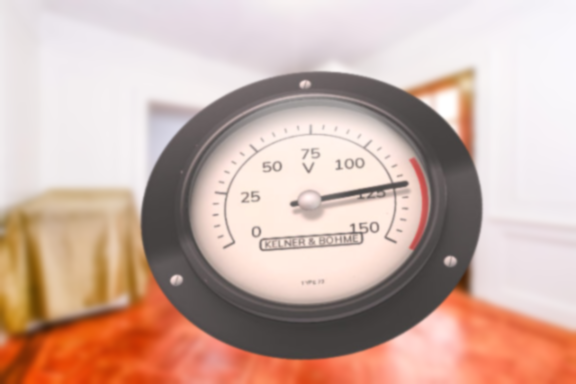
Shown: 125 V
